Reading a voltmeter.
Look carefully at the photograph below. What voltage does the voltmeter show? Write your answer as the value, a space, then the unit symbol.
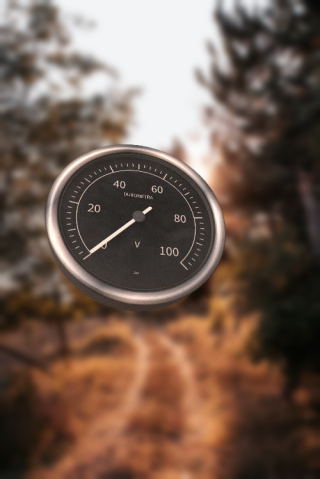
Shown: 0 V
